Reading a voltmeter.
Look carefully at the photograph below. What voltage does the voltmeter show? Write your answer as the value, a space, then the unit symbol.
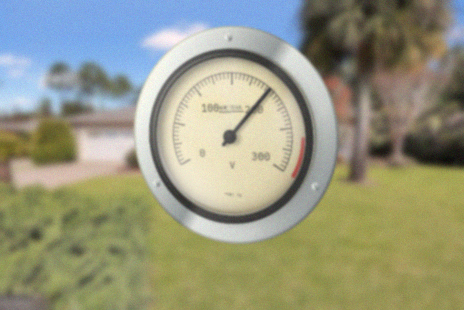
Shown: 200 V
